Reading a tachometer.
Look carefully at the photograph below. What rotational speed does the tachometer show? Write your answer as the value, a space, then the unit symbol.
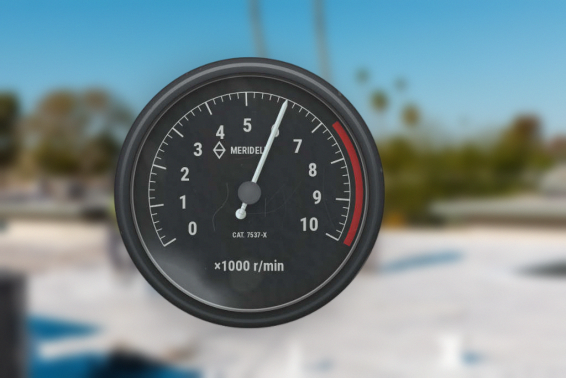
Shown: 6000 rpm
